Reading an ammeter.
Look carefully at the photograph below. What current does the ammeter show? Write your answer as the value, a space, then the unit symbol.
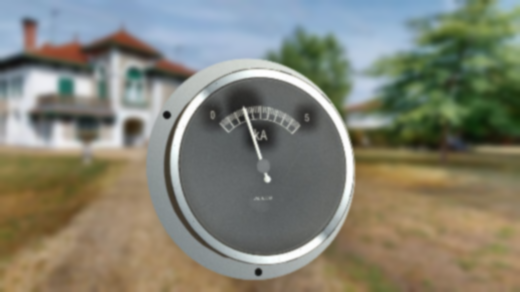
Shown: 1.5 kA
